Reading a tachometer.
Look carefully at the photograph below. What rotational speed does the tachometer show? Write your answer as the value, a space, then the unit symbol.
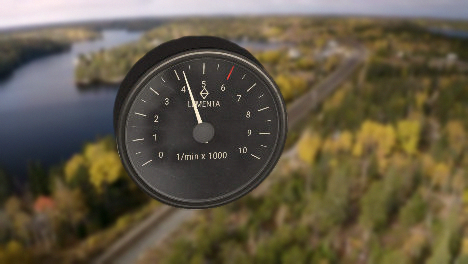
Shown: 4250 rpm
